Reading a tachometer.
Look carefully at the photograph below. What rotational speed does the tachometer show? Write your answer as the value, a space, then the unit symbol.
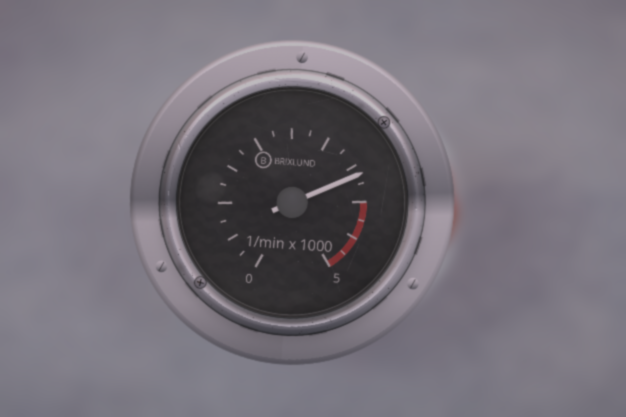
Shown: 3625 rpm
